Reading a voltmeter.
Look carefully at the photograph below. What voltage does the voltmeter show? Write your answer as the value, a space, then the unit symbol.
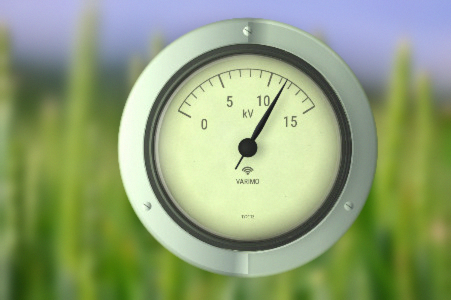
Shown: 11.5 kV
